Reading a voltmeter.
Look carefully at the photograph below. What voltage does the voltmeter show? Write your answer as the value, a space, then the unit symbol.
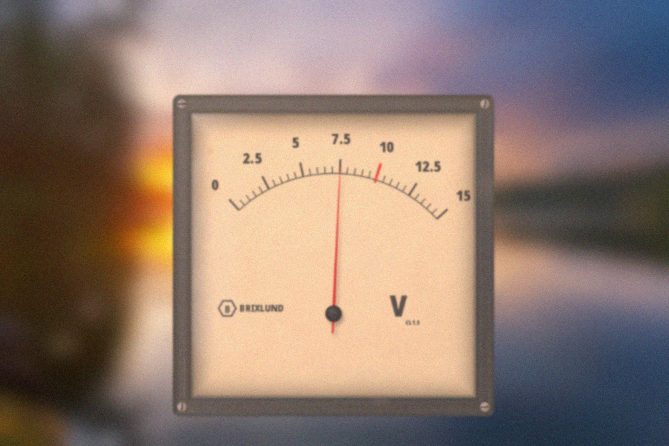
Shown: 7.5 V
